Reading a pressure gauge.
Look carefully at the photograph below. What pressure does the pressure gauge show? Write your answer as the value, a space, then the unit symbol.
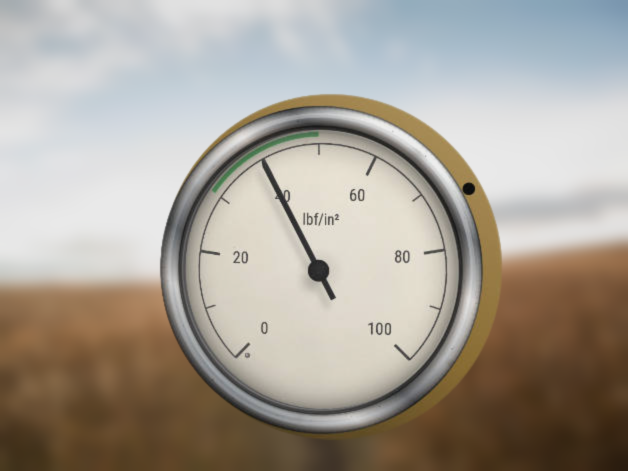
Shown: 40 psi
